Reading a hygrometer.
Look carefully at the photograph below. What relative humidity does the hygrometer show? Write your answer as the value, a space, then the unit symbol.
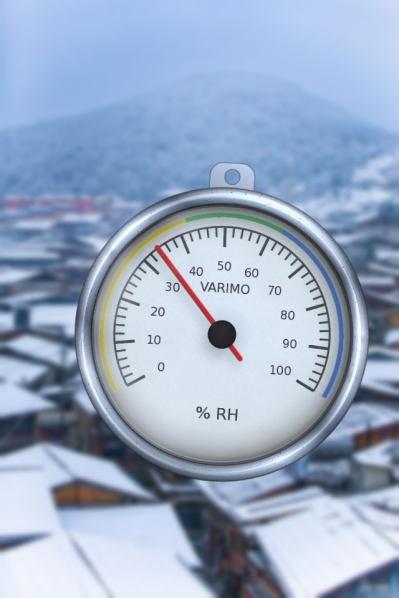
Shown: 34 %
